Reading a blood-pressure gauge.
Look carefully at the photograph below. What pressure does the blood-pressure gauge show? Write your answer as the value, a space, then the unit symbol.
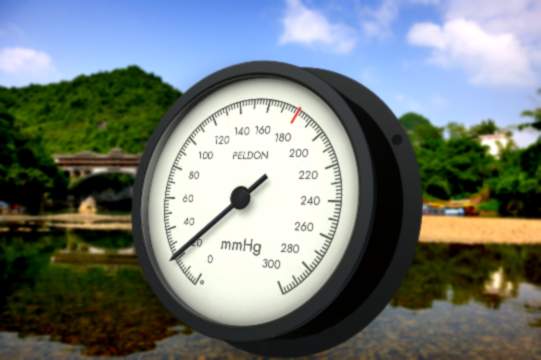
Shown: 20 mmHg
